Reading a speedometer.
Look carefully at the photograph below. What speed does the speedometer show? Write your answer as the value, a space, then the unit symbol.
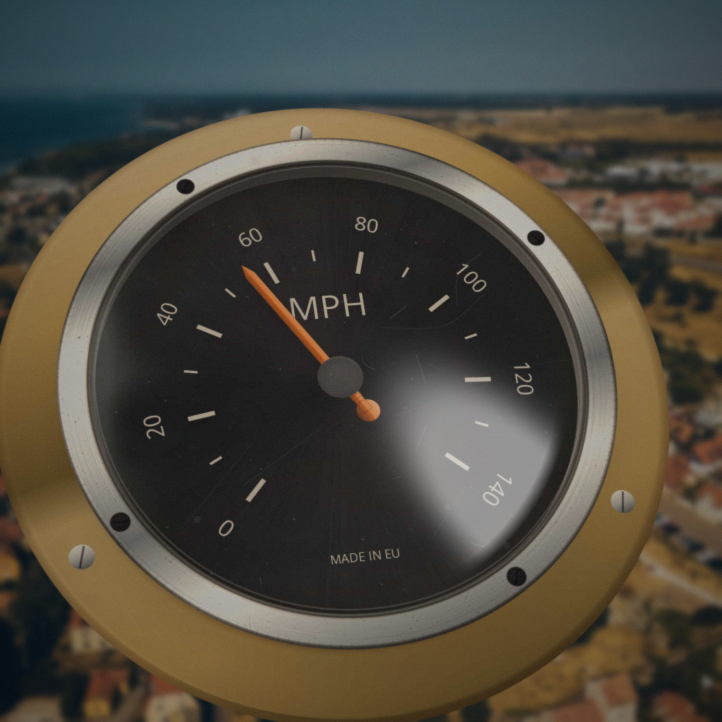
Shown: 55 mph
